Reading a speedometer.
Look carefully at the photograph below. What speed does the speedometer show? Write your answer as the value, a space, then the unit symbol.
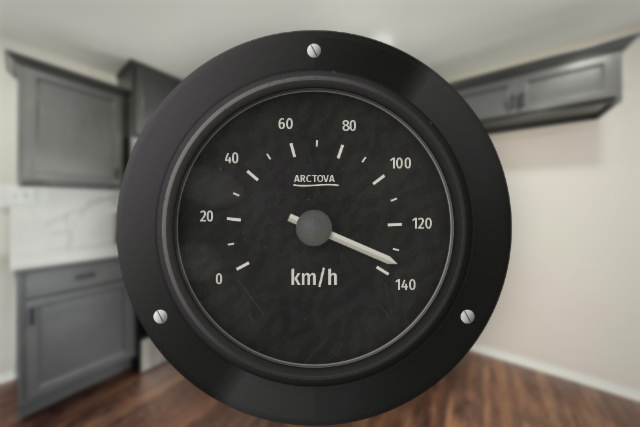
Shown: 135 km/h
